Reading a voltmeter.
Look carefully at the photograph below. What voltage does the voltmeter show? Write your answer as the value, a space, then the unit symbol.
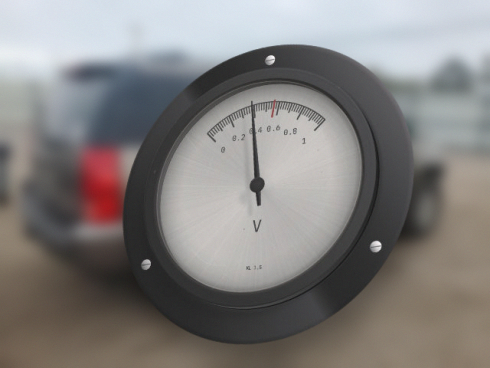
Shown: 0.4 V
